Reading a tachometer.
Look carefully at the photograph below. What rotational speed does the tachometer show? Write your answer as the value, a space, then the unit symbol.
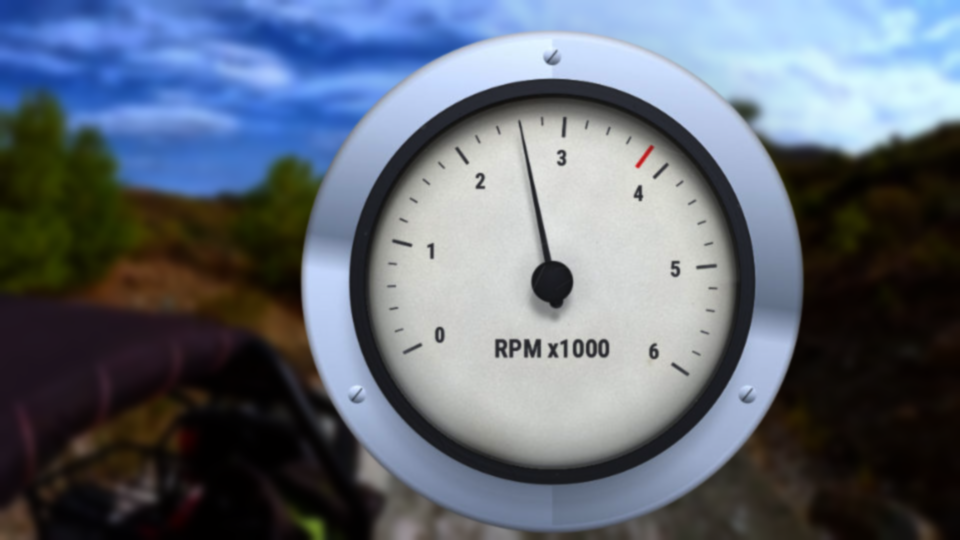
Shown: 2600 rpm
